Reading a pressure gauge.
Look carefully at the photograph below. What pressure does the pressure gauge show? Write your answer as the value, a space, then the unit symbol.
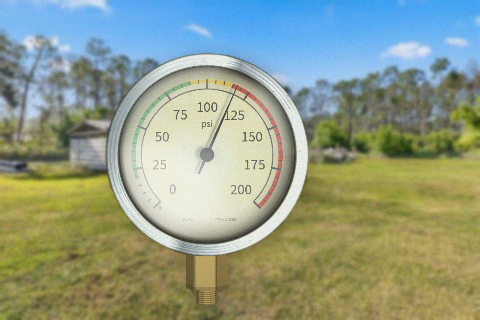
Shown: 117.5 psi
